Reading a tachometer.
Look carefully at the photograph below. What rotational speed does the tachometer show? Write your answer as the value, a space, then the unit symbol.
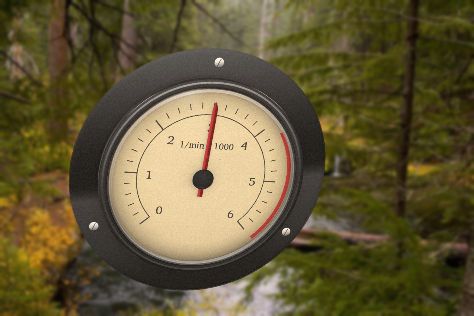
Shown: 3000 rpm
